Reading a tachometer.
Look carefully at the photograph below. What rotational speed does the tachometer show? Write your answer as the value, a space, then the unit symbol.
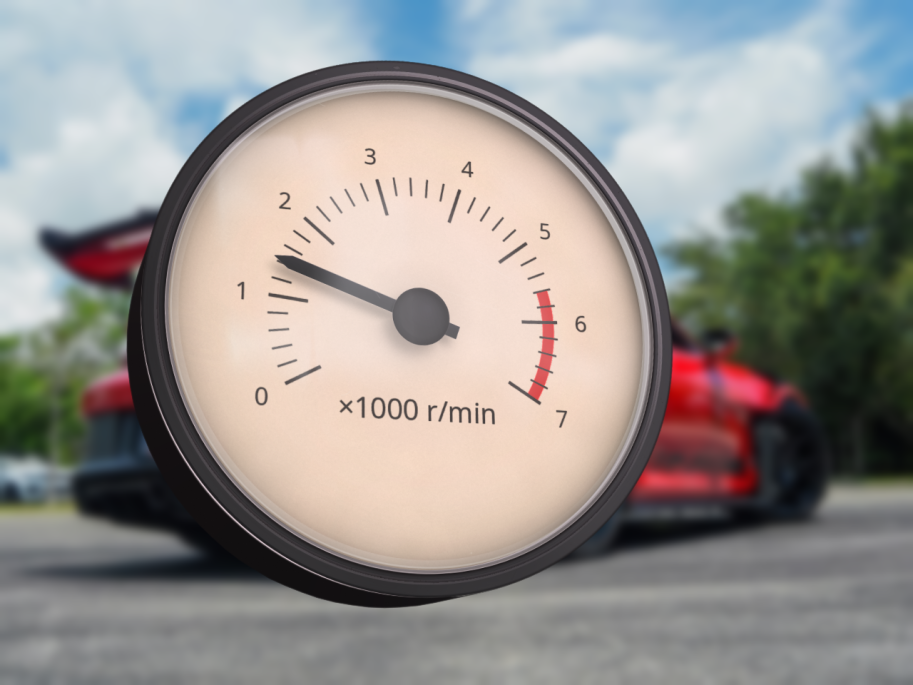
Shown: 1400 rpm
